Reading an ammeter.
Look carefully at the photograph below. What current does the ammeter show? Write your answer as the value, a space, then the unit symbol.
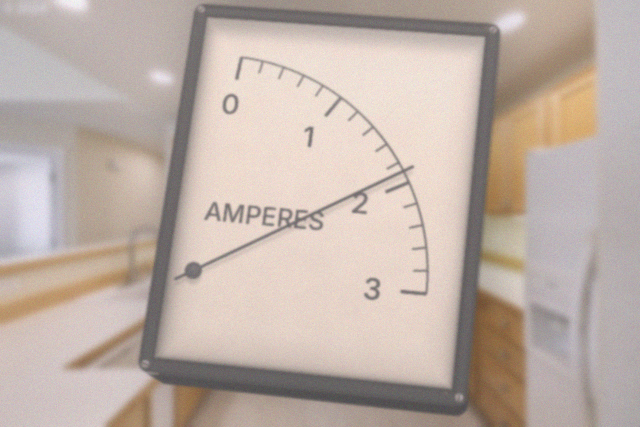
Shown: 1.9 A
